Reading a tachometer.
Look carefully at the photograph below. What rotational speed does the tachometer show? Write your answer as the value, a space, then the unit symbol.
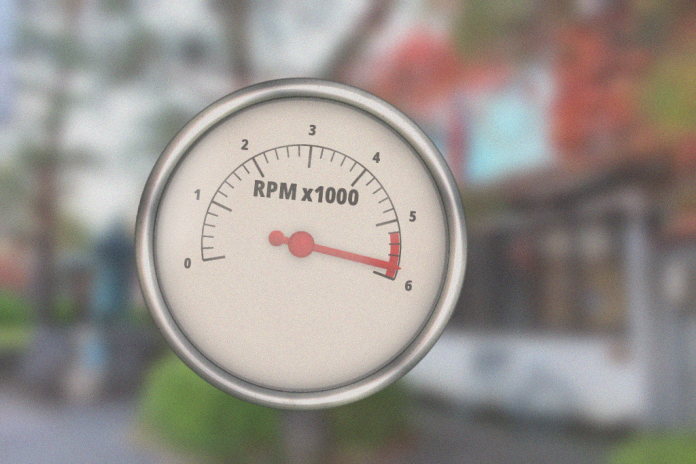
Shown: 5800 rpm
